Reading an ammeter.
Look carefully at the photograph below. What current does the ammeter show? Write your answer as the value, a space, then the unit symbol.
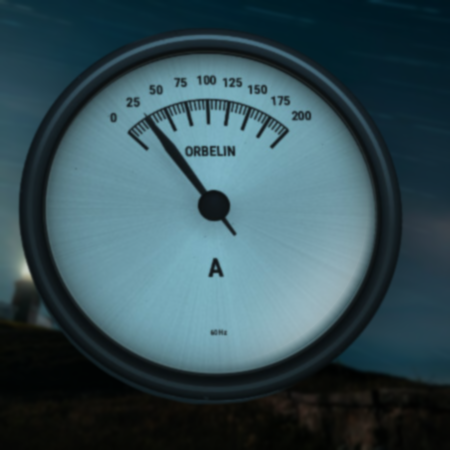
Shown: 25 A
